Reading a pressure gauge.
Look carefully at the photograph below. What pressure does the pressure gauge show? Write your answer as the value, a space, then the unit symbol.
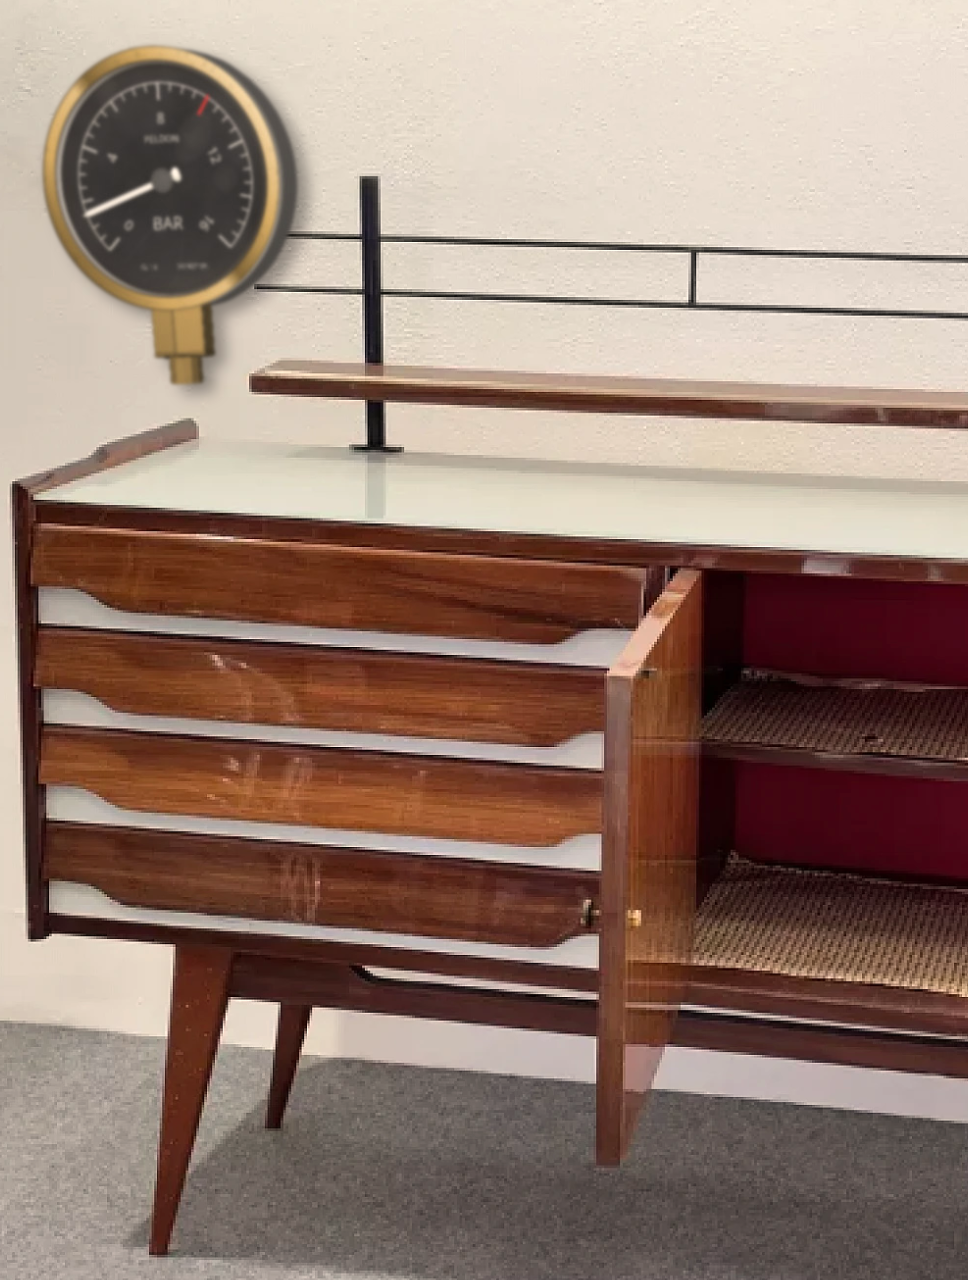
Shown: 1.5 bar
